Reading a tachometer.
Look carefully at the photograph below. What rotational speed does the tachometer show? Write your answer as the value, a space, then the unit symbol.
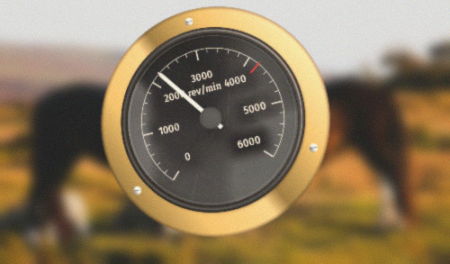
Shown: 2200 rpm
